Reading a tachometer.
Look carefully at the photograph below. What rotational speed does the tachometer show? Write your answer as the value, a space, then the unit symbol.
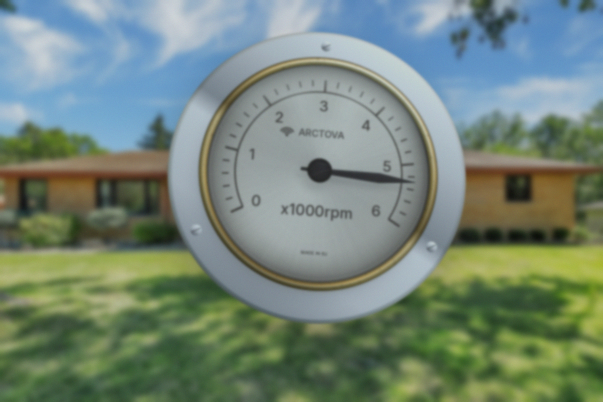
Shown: 5300 rpm
